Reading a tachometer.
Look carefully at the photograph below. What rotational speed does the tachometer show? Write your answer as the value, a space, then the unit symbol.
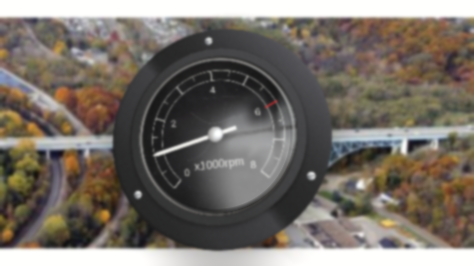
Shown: 1000 rpm
